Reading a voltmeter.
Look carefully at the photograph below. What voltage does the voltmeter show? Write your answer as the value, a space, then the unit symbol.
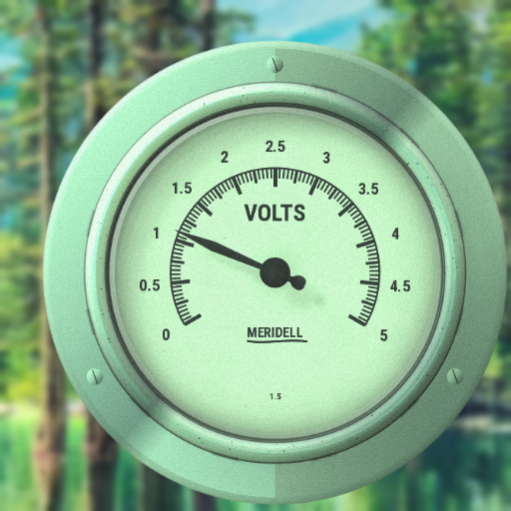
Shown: 1.1 V
